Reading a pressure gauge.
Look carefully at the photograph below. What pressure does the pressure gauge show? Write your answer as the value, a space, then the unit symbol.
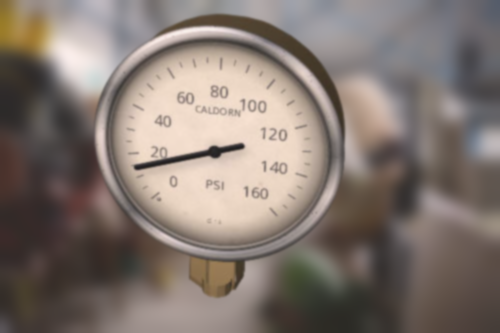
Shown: 15 psi
